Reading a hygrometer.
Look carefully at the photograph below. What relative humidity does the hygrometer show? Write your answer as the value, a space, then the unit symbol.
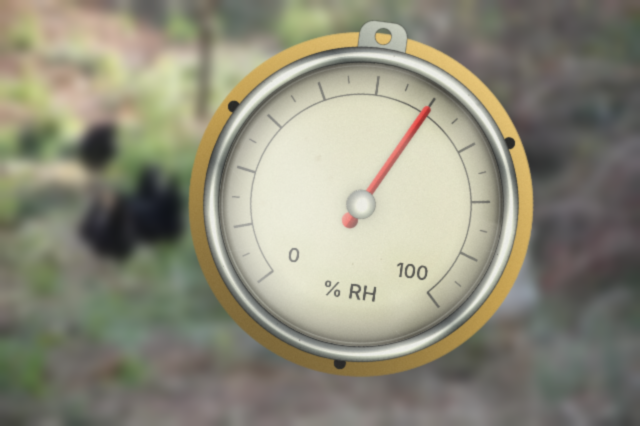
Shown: 60 %
